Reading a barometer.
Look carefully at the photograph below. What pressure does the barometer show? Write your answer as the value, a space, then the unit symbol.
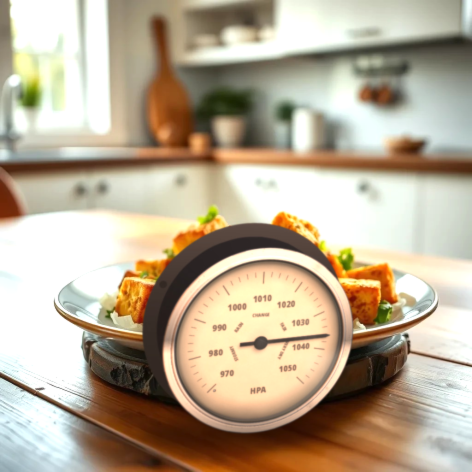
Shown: 1036 hPa
